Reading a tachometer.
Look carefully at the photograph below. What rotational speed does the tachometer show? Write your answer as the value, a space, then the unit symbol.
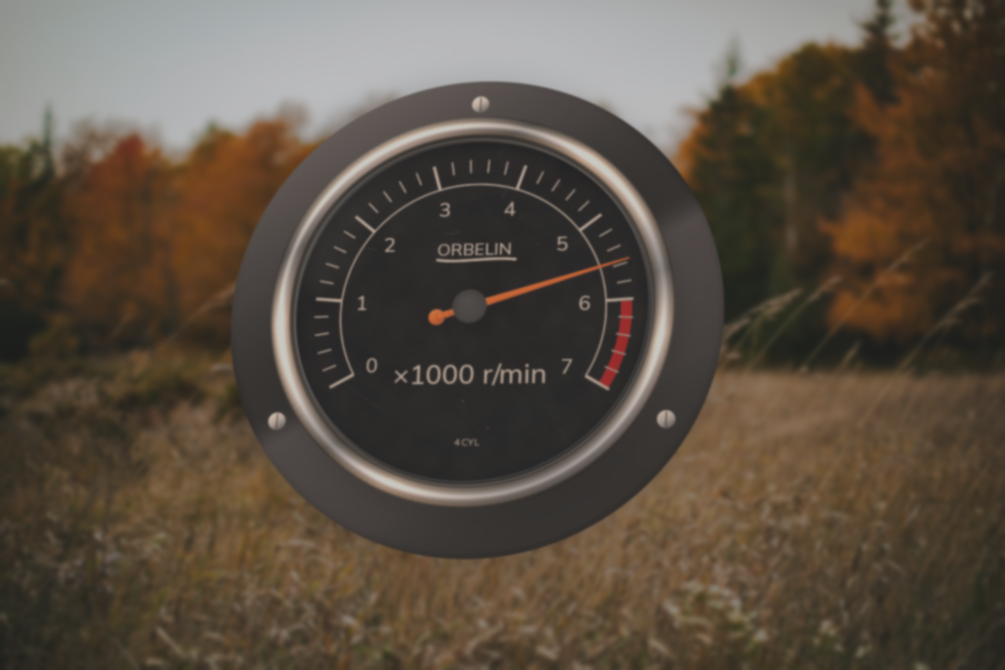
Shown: 5600 rpm
